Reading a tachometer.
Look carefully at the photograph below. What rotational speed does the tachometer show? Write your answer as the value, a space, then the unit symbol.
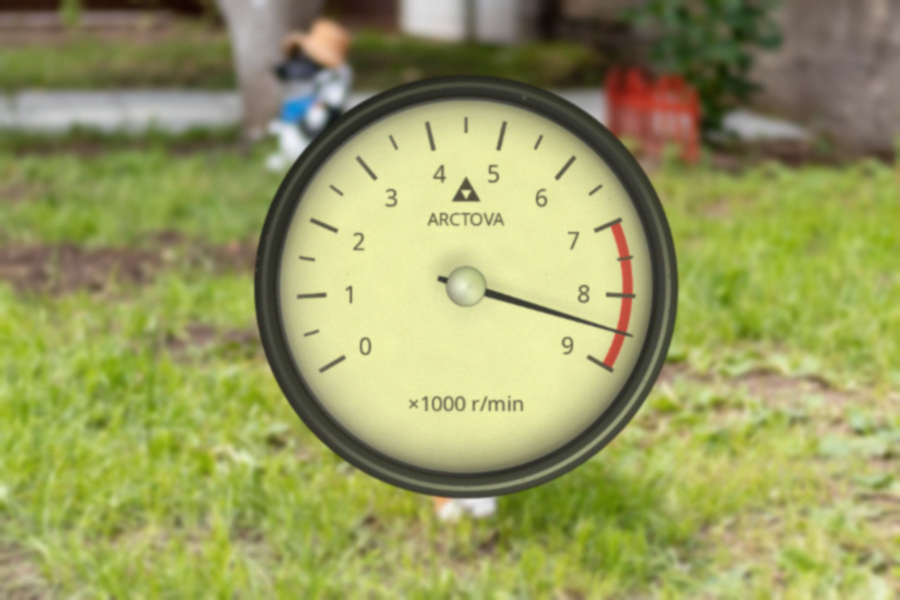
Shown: 8500 rpm
